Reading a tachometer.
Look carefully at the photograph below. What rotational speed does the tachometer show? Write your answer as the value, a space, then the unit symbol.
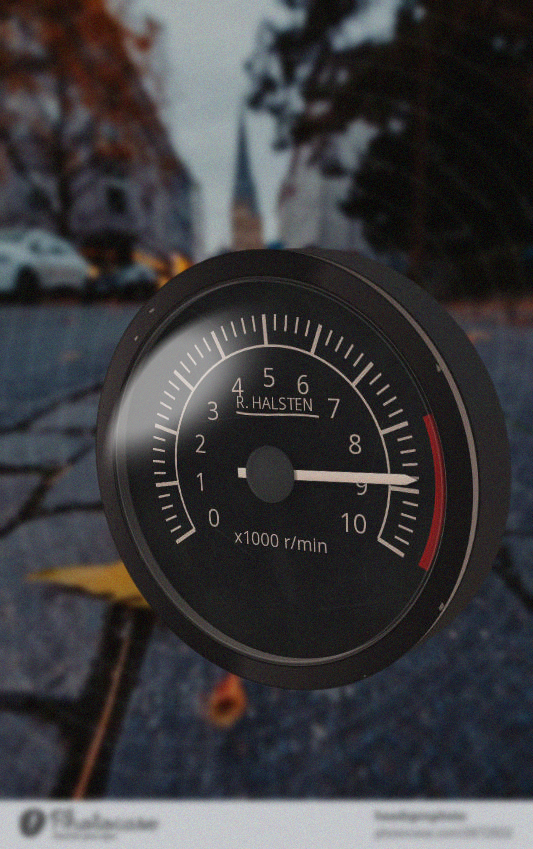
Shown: 8800 rpm
